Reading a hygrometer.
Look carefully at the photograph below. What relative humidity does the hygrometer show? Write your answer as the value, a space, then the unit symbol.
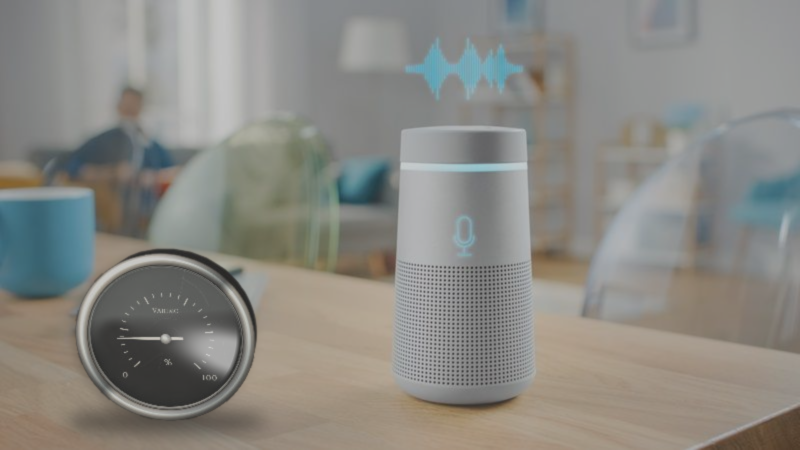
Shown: 16 %
